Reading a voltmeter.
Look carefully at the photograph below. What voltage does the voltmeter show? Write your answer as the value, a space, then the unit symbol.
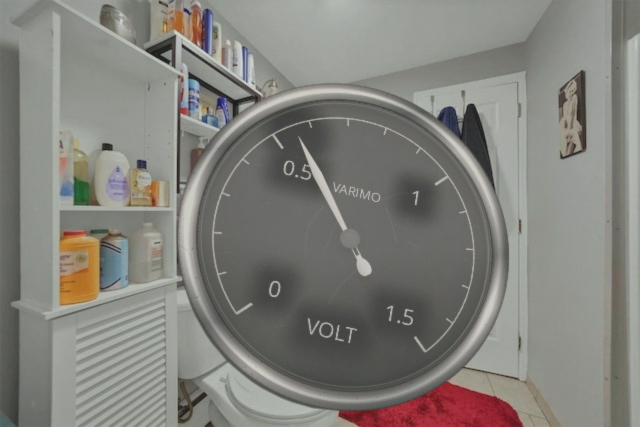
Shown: 0.55 V
